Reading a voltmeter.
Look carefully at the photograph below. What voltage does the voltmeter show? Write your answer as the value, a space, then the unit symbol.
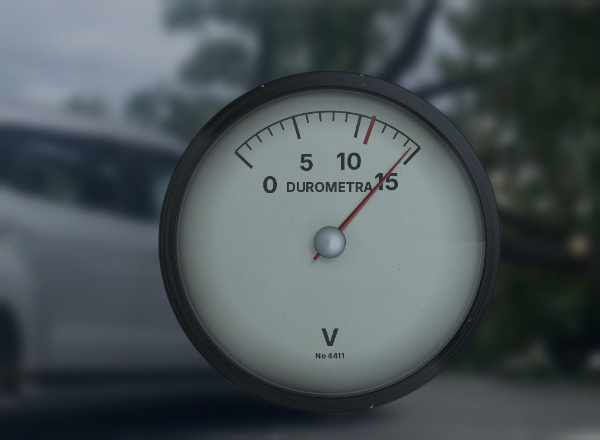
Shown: 14.5 V
